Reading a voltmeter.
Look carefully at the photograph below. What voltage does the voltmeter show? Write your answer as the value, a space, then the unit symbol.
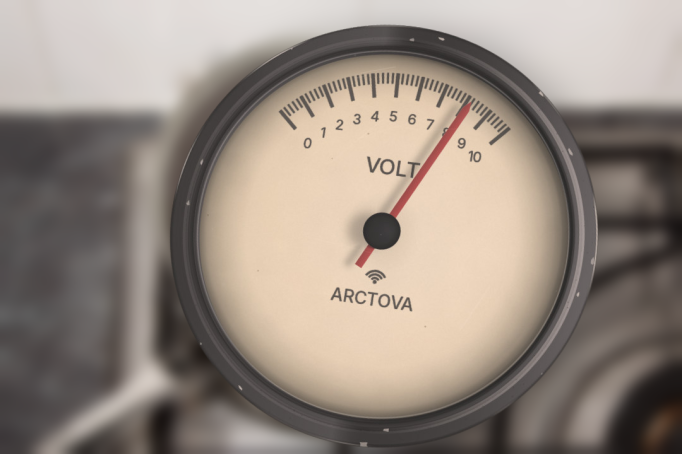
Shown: 8.2 V
